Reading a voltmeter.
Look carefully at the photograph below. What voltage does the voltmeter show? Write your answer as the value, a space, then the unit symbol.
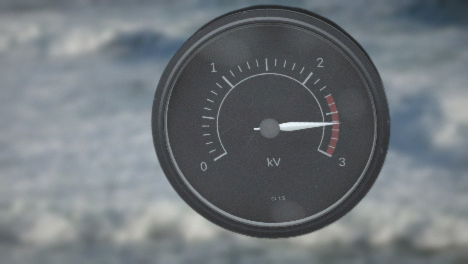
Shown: 2.6 kV
